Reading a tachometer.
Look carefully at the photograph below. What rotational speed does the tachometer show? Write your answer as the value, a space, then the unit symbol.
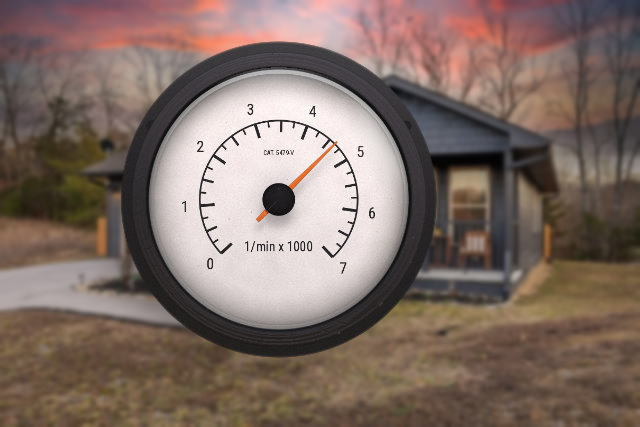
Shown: 4625 rpm
